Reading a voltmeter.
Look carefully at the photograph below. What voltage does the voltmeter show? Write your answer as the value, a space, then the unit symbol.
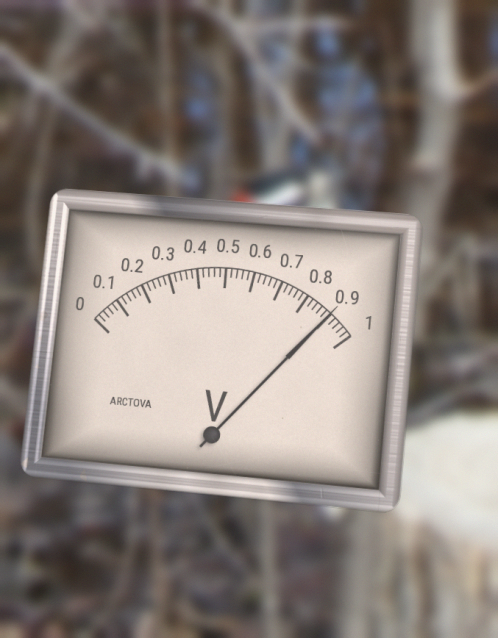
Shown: 0.9 V
